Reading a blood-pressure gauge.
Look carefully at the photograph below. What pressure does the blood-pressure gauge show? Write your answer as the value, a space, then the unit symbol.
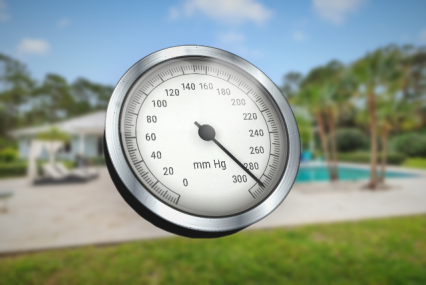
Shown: 290 mmHg
